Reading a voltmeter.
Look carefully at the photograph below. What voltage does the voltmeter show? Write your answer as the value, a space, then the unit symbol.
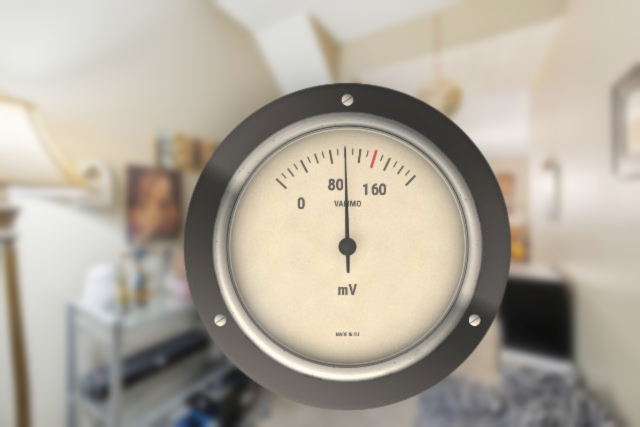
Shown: 100 mV
